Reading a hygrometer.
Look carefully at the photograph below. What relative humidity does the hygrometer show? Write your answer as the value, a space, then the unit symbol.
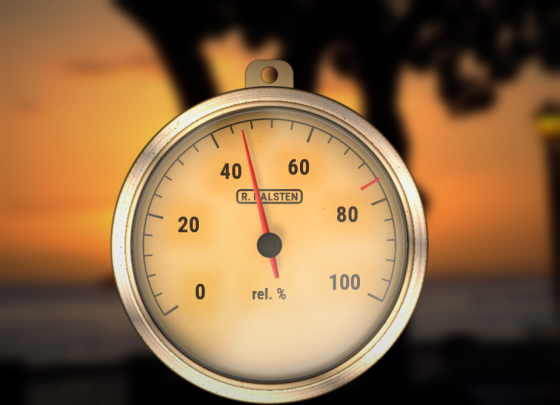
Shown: 46 %
